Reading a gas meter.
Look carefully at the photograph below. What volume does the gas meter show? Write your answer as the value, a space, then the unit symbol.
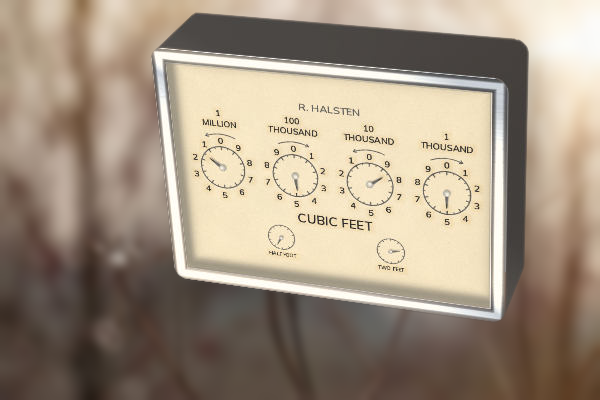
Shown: 148500 ft³
